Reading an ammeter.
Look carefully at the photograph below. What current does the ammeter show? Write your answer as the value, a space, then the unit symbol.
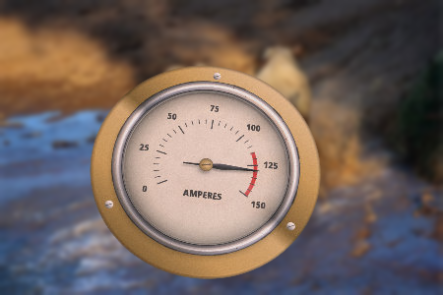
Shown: 130 A
